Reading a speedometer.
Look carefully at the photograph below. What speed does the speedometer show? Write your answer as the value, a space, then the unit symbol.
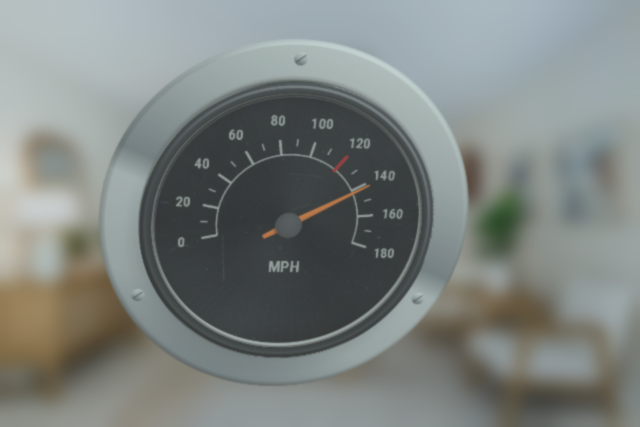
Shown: 140 mph
